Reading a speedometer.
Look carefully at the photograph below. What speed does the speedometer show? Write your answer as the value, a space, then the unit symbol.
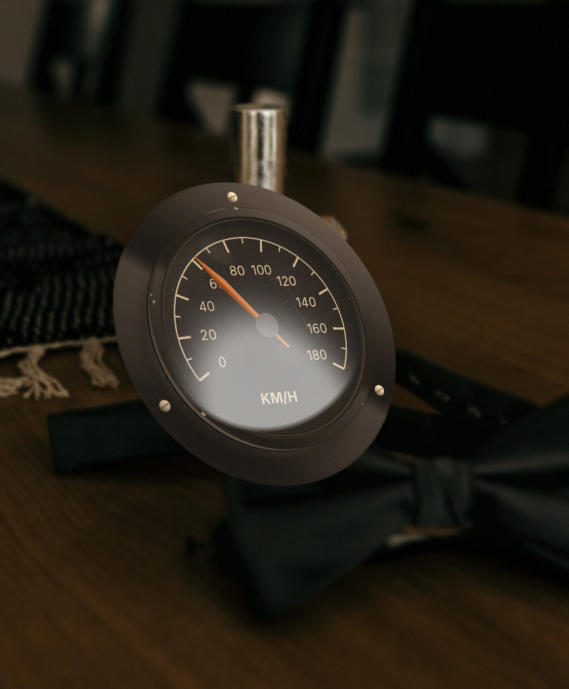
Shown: 60 km/h
